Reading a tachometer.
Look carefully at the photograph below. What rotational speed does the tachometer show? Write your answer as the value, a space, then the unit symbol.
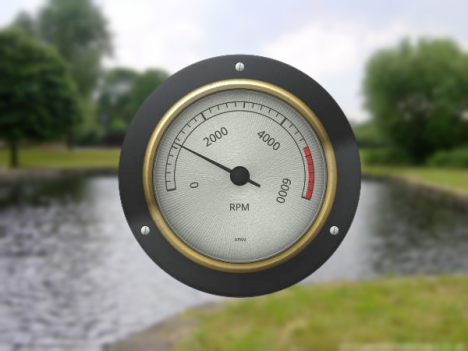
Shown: 1100 rpm
